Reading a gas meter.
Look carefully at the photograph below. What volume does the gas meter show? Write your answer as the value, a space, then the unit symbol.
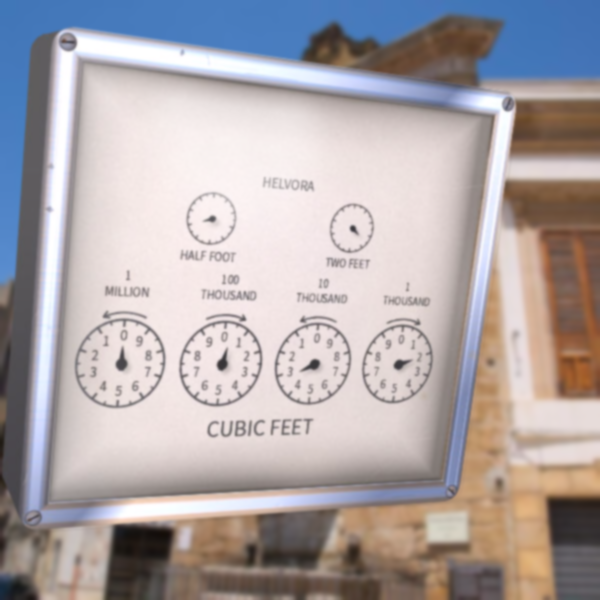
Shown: 3200 ft³
